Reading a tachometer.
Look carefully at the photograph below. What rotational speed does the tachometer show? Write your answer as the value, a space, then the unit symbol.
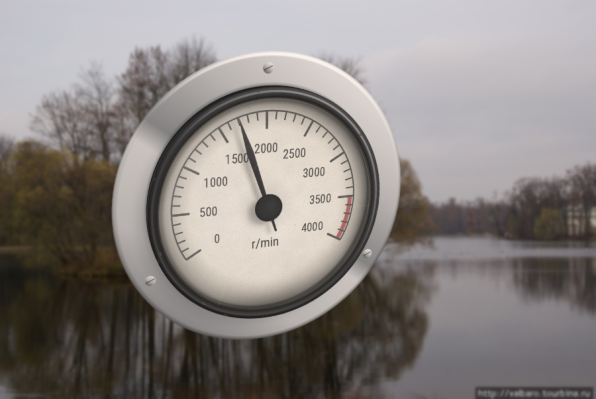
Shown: 1700 rpm
